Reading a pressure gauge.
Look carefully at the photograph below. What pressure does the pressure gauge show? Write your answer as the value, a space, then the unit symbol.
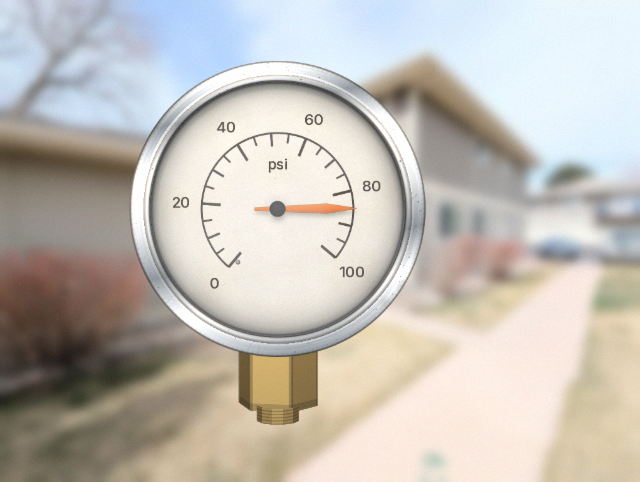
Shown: 85 psi
